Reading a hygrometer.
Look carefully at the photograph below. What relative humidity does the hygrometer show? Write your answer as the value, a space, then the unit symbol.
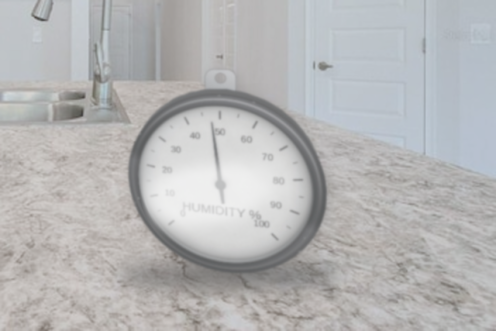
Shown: 47.5 %
